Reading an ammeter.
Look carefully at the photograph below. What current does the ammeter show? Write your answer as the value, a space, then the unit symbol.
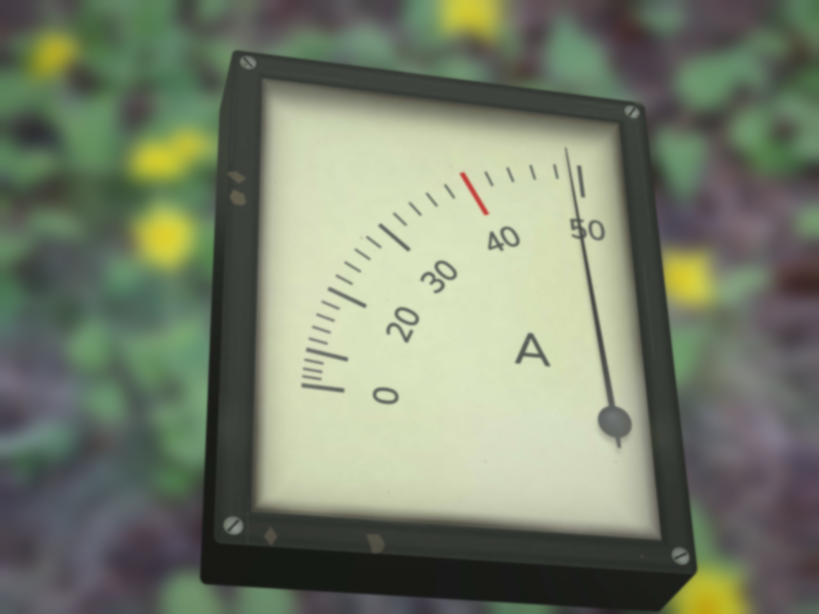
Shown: 49 A
